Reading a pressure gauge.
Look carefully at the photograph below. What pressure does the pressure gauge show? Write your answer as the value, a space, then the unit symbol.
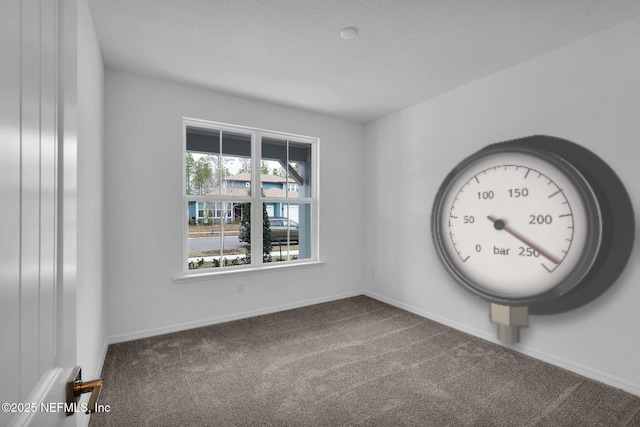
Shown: 240 bar
